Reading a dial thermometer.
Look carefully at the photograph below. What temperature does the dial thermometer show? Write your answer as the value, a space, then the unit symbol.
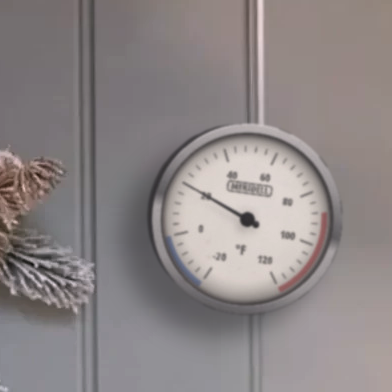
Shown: 20 °F
